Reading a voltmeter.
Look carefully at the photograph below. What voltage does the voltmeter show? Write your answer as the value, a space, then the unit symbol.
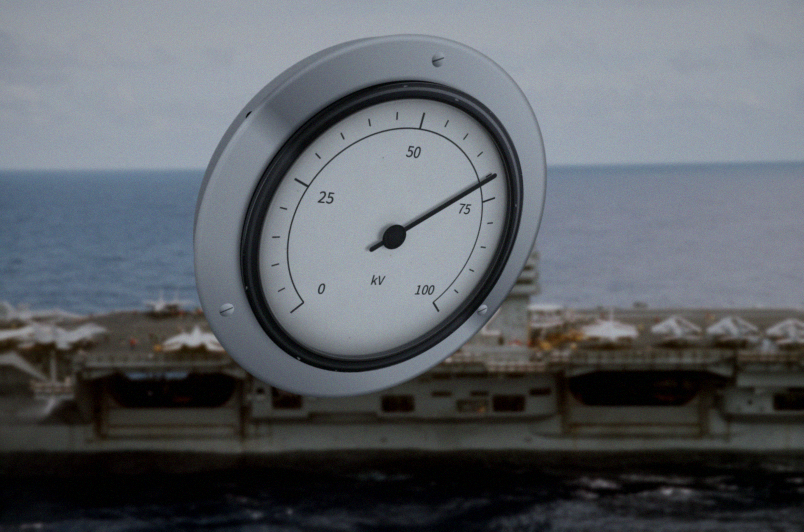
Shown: 70 kV
